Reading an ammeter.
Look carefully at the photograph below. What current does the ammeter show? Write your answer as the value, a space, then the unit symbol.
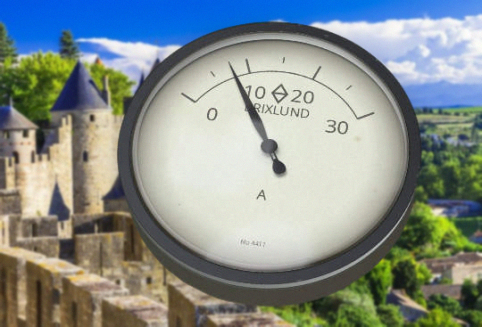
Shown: 7.5 A
